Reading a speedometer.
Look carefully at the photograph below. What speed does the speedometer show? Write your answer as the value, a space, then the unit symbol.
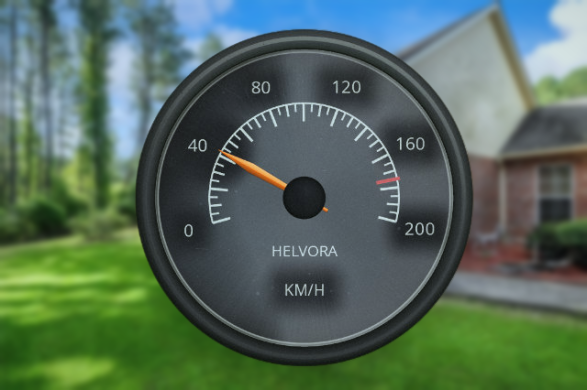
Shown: 42.5 km/h
